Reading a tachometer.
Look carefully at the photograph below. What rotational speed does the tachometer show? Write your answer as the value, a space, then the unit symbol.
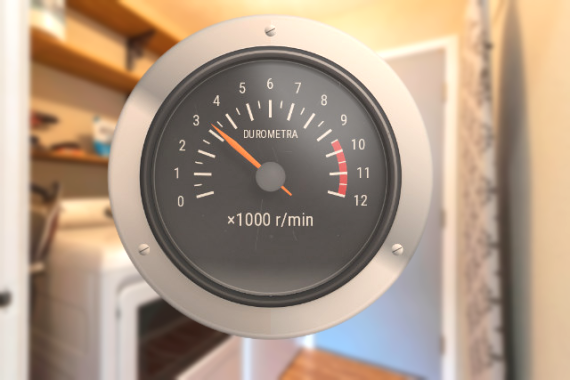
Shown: 3250 rpm
